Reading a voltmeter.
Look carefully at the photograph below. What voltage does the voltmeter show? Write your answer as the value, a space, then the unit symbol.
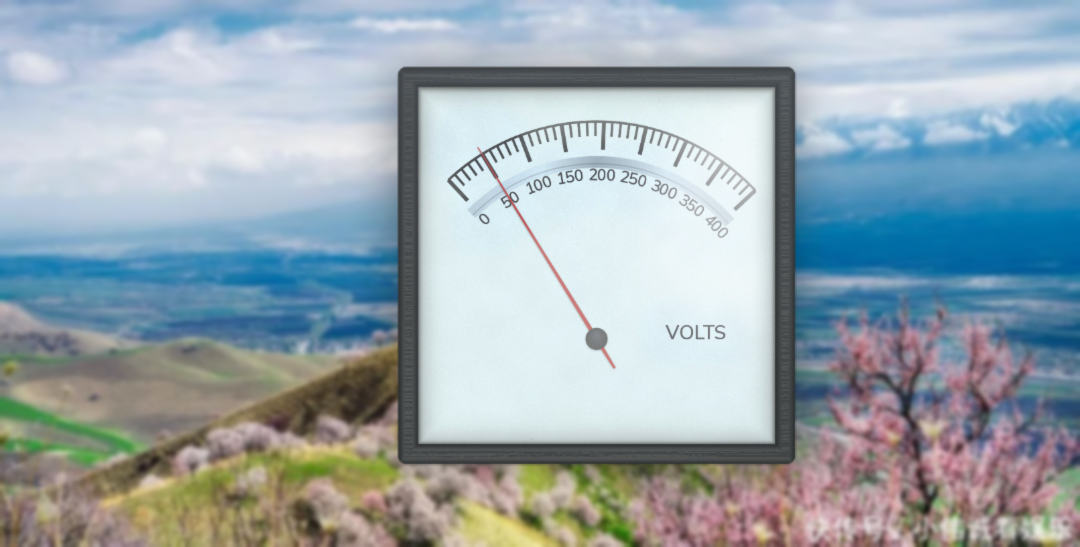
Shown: 50 V
